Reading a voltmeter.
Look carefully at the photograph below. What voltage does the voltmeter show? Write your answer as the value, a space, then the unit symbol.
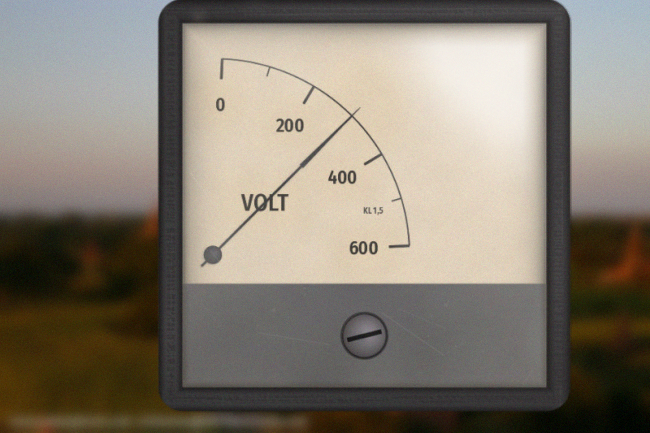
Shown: 300 V
